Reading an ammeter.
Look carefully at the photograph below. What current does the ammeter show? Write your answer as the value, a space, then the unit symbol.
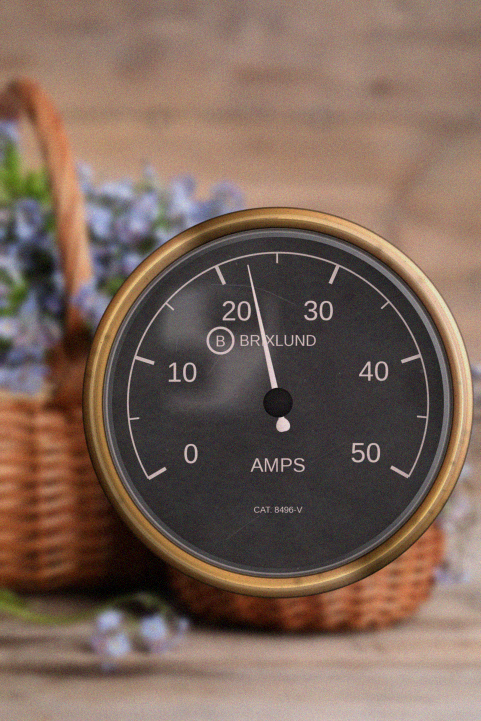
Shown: 22.5 A
